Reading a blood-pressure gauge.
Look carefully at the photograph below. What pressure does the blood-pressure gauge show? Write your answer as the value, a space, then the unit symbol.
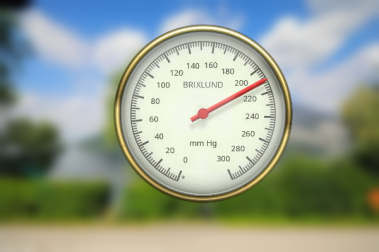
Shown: 210 mmHg
